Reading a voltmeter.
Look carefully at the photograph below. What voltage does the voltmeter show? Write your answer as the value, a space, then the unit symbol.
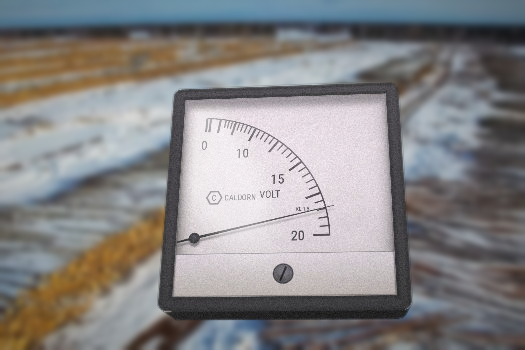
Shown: 18.5 V
